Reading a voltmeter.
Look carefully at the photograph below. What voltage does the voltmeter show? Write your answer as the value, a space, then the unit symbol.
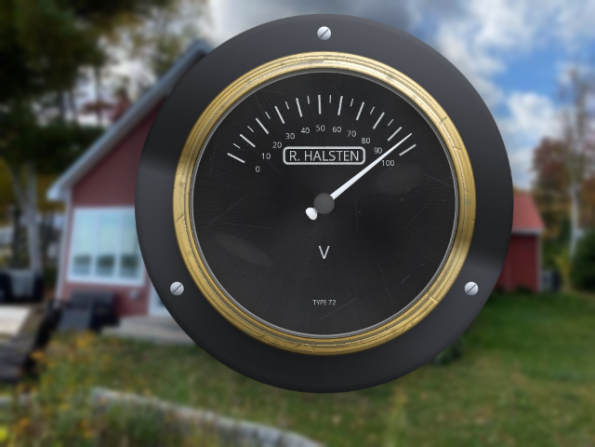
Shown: 95 V
